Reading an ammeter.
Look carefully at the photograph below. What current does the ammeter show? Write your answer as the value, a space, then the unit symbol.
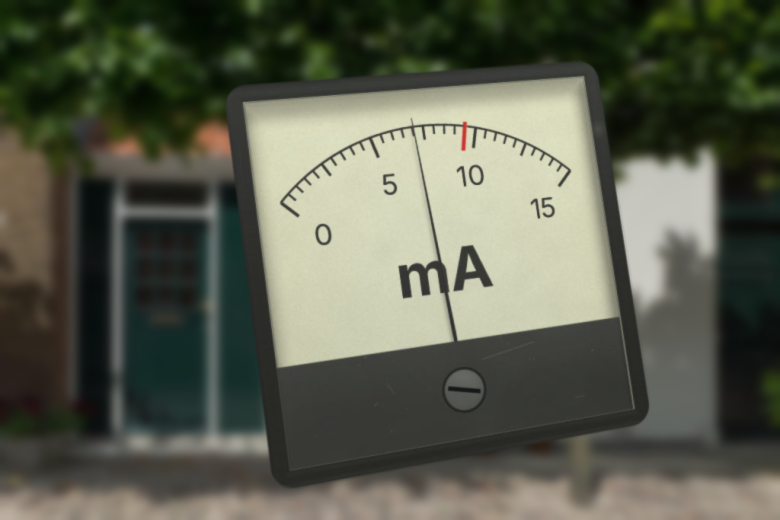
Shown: 7 mA
